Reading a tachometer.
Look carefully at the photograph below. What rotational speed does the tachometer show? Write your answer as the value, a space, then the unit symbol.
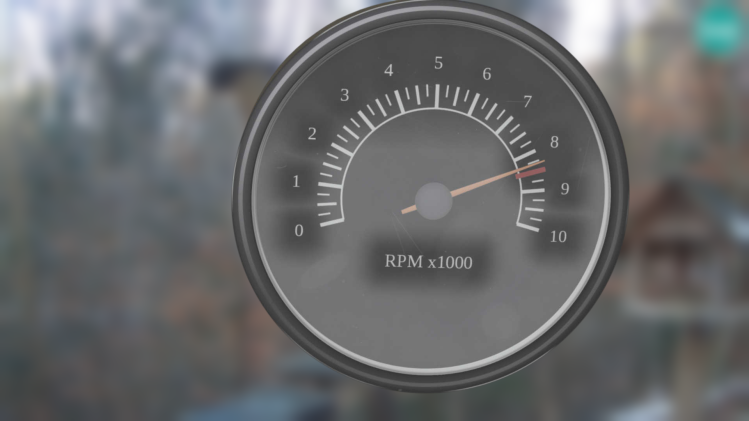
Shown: 8250 rpm
